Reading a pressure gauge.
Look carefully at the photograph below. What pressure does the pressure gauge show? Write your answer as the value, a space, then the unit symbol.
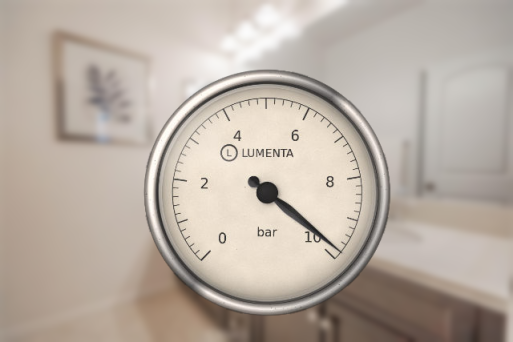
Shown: 9.8 bar
